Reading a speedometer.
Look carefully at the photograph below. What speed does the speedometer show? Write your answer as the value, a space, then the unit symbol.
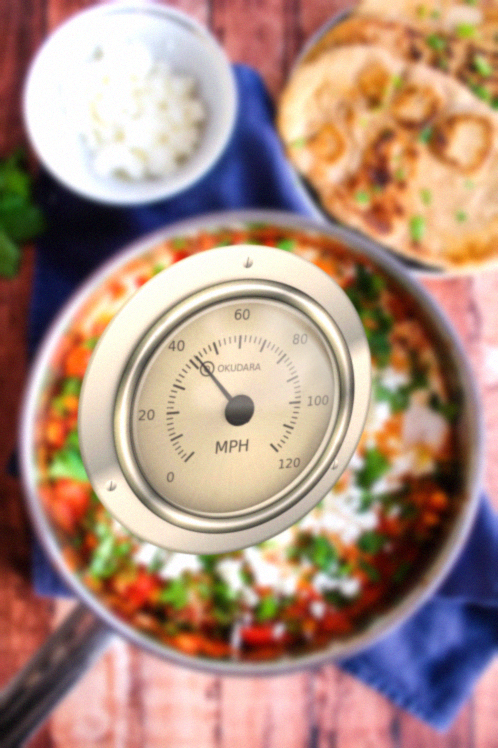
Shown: 42 mph
